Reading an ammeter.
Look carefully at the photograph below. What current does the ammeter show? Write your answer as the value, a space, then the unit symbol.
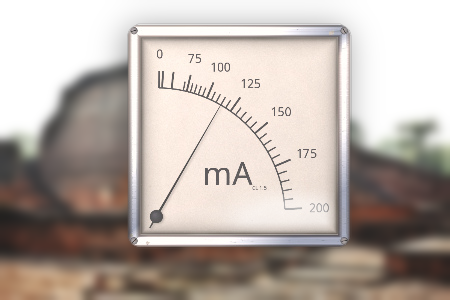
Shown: 115 mA
